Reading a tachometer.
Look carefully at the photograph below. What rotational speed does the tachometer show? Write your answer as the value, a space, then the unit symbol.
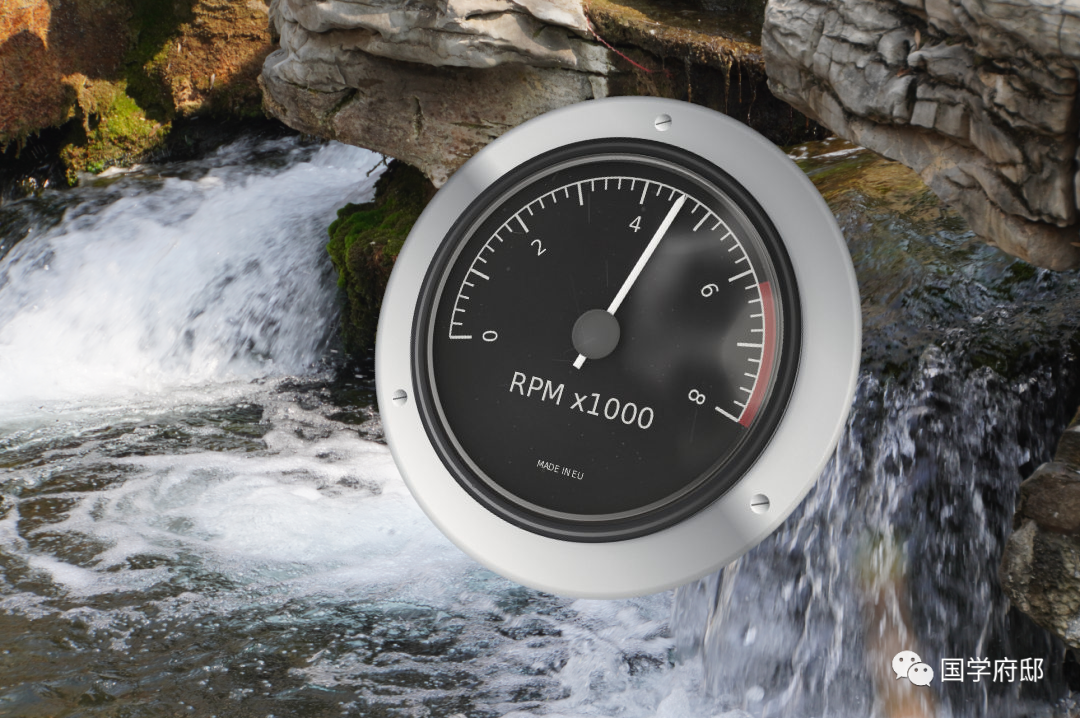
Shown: 4600 rpm
